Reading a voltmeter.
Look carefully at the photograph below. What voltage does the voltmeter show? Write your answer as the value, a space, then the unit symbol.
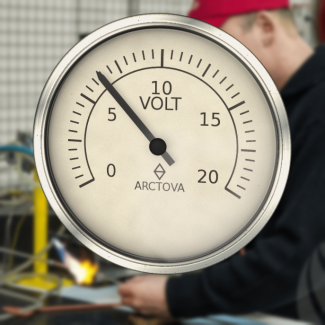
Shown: 6.5 V
